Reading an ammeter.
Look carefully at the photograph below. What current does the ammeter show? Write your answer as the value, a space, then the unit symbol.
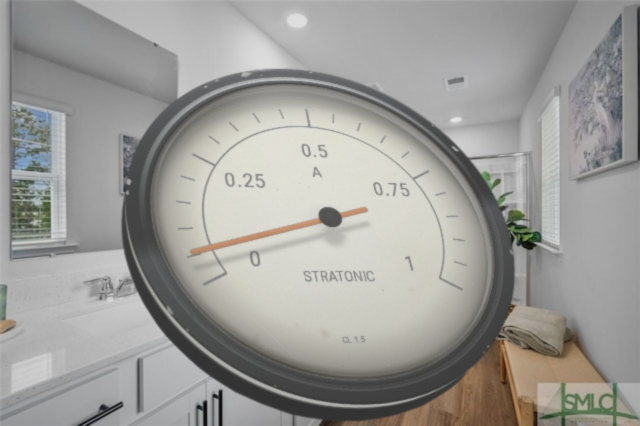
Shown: 0.05 A
